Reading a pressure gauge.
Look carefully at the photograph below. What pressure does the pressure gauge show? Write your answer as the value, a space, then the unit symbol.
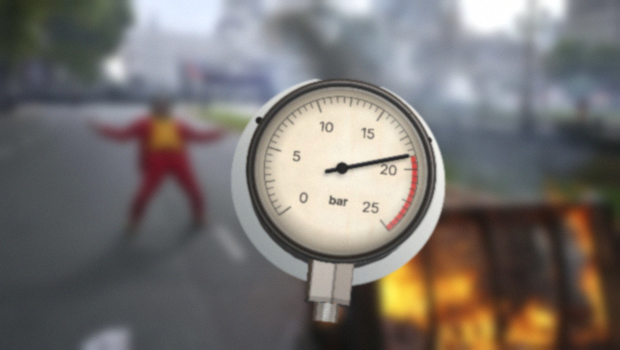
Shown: 19 bar
